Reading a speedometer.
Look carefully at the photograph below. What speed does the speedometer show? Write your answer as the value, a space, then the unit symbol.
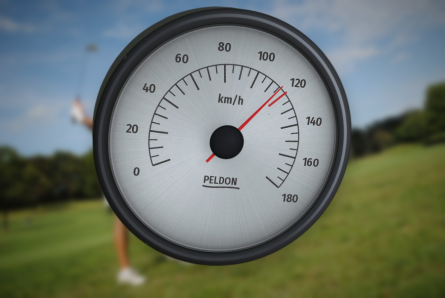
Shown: 115 km/h
